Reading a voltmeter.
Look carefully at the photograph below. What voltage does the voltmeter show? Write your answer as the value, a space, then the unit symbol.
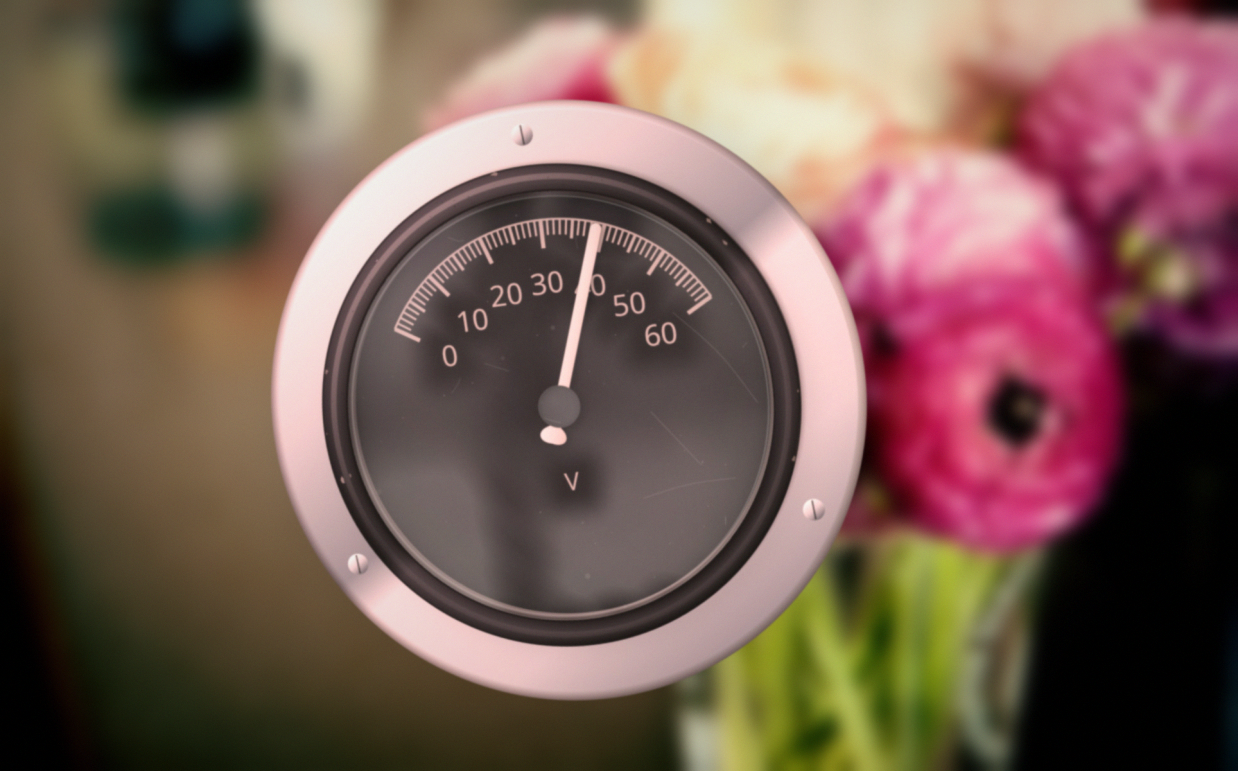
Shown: 39 V
